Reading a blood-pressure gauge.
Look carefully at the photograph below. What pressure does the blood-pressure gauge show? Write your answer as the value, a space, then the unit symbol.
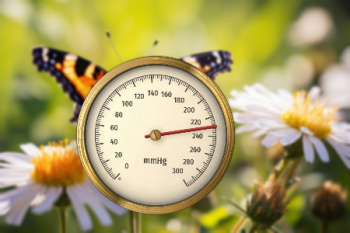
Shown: 230 mmHg
